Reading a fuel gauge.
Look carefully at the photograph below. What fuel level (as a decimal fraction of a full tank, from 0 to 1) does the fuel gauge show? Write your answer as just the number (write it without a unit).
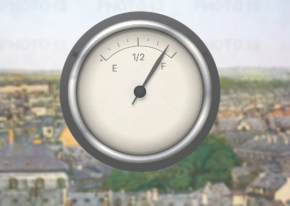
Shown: 0.875
